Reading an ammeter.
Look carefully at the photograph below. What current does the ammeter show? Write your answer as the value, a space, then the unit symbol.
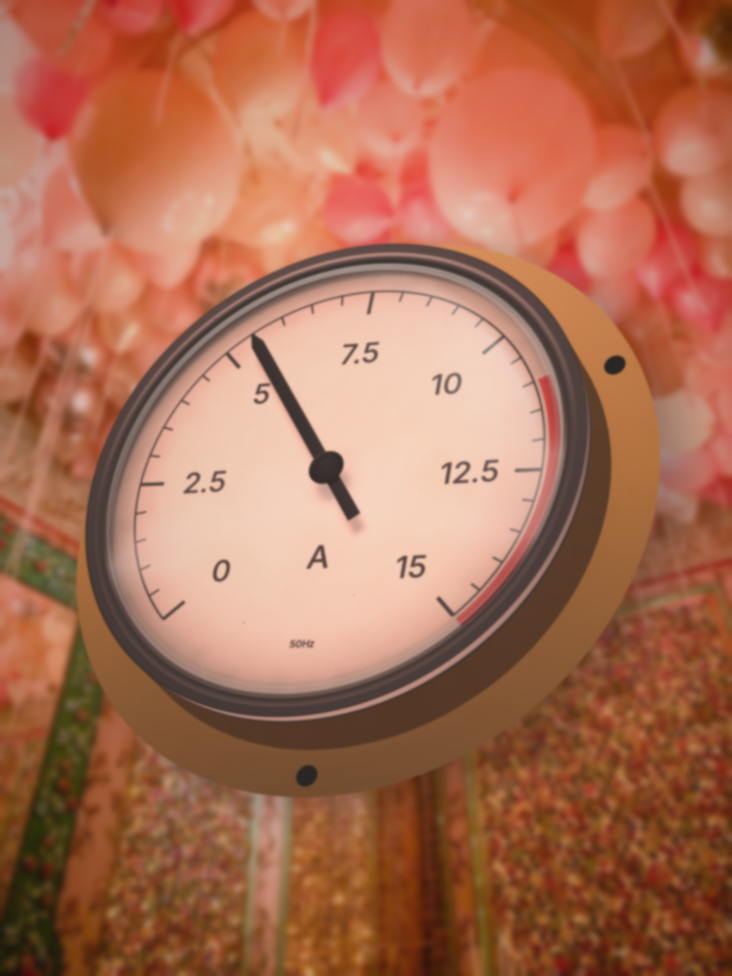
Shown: 5.5 A
